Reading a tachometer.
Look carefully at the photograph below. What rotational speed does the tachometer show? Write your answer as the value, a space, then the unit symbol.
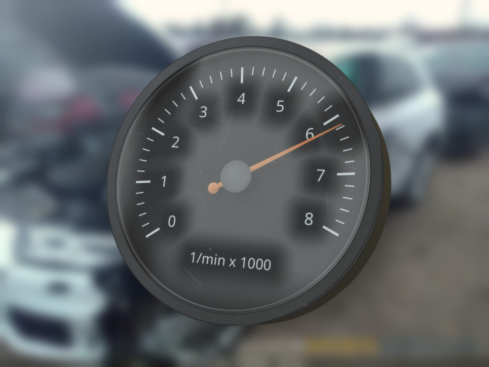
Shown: 6200 rpm
